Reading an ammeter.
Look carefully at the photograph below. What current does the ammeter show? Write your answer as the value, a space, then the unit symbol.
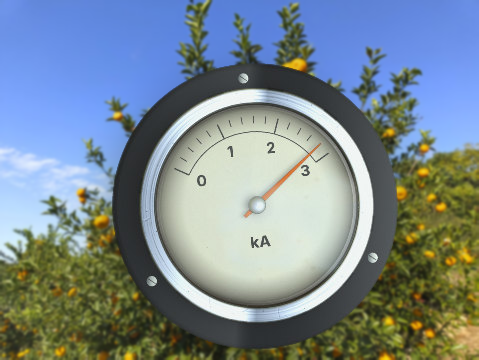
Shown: 2.8 kA
